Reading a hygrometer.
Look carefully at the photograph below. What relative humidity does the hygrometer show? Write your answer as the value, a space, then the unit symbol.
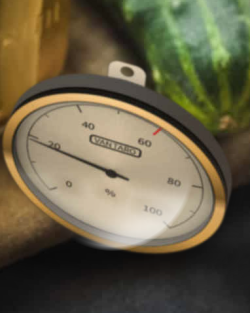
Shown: 20 %
